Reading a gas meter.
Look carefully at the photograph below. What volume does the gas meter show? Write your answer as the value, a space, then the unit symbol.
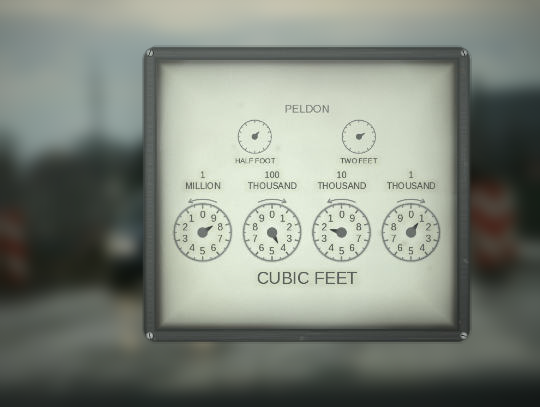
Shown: 842100 ft³
